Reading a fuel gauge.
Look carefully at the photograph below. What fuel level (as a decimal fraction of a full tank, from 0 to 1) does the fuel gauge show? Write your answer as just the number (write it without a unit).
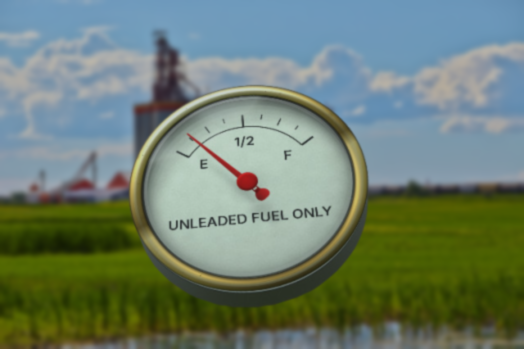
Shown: 0.125
